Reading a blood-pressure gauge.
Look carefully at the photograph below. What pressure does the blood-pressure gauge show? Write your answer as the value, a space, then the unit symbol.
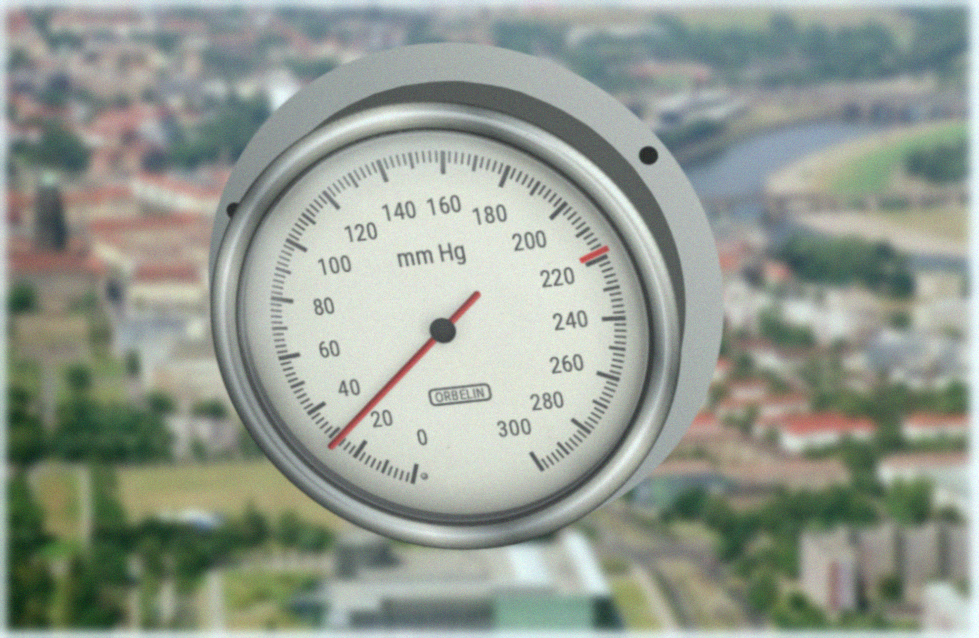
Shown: 28 mmHg
